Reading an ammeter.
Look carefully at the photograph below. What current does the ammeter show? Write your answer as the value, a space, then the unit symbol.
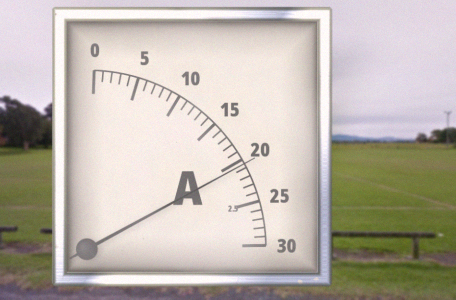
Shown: 20.5 A
